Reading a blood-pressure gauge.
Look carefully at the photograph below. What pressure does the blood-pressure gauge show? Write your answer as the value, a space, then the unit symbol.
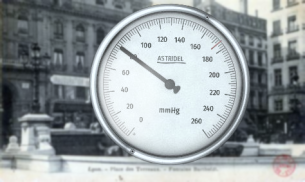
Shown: 80 mmHg
